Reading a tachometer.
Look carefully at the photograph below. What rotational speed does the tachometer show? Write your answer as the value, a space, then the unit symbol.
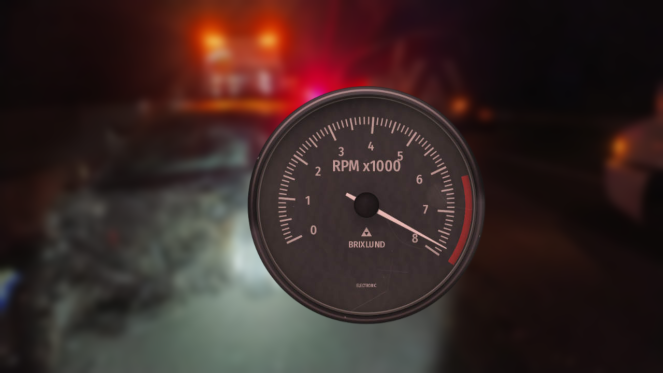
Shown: 7800 rpm
